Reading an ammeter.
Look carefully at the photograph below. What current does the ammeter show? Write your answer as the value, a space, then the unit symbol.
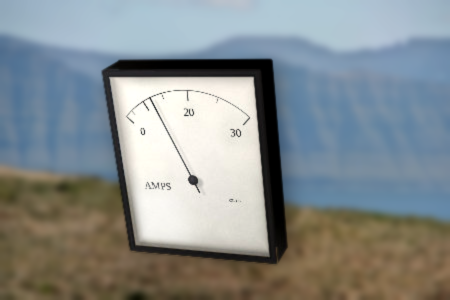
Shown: 12.5 A
